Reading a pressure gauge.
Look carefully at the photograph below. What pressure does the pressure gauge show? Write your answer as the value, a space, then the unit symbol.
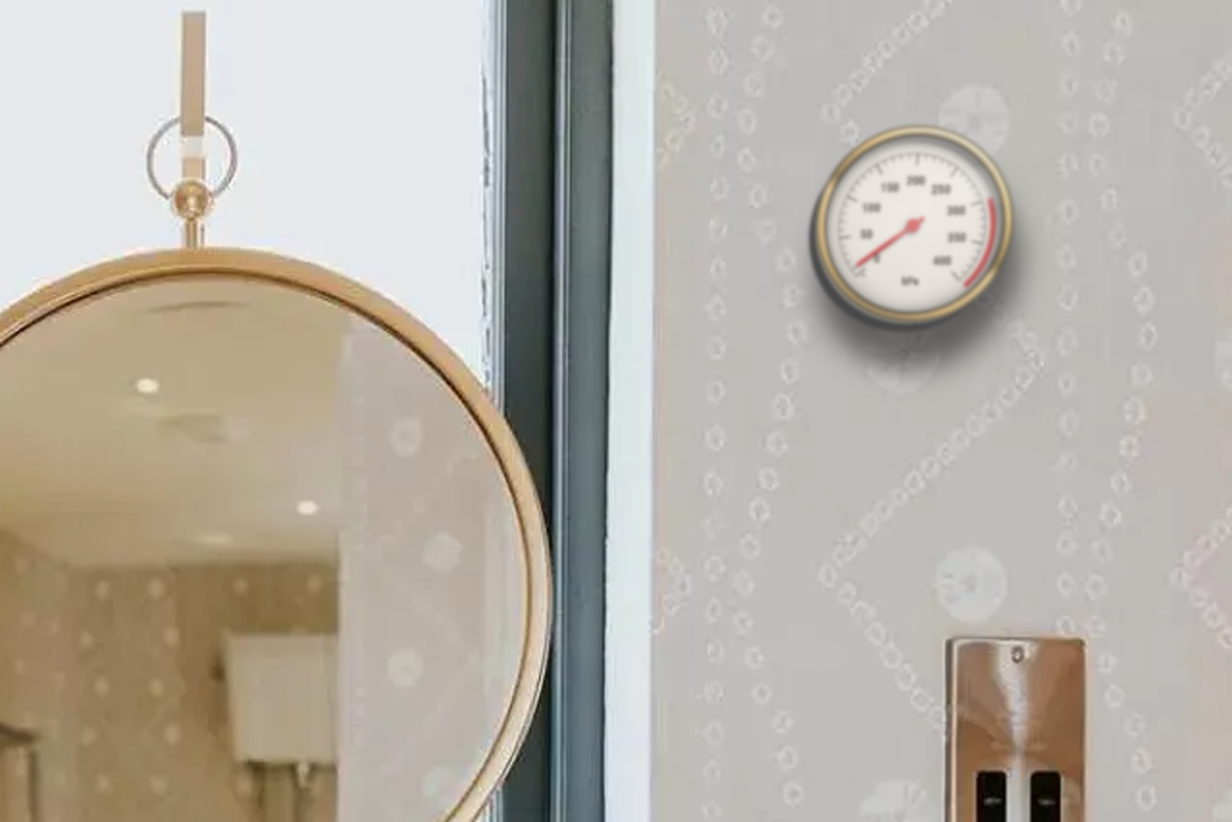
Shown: 10 kPa
